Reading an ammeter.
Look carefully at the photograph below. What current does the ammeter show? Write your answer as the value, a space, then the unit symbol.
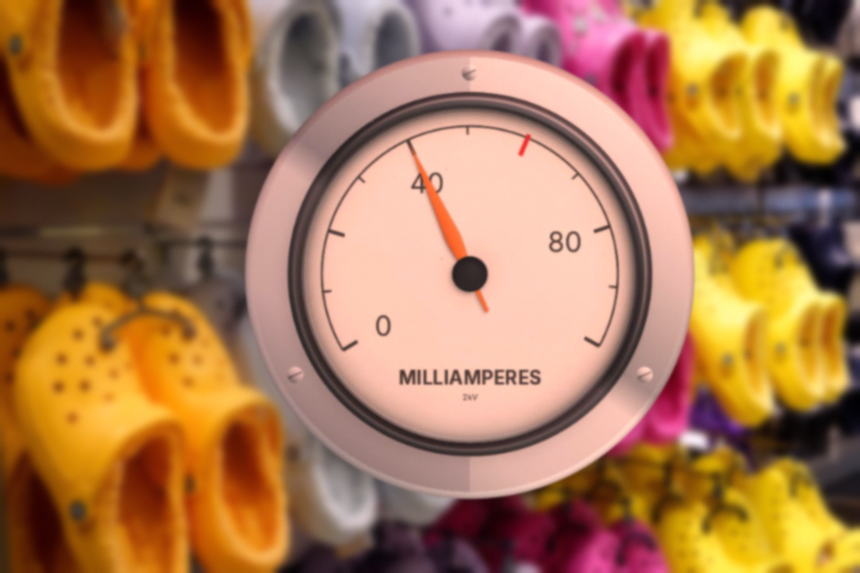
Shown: 40 mA
